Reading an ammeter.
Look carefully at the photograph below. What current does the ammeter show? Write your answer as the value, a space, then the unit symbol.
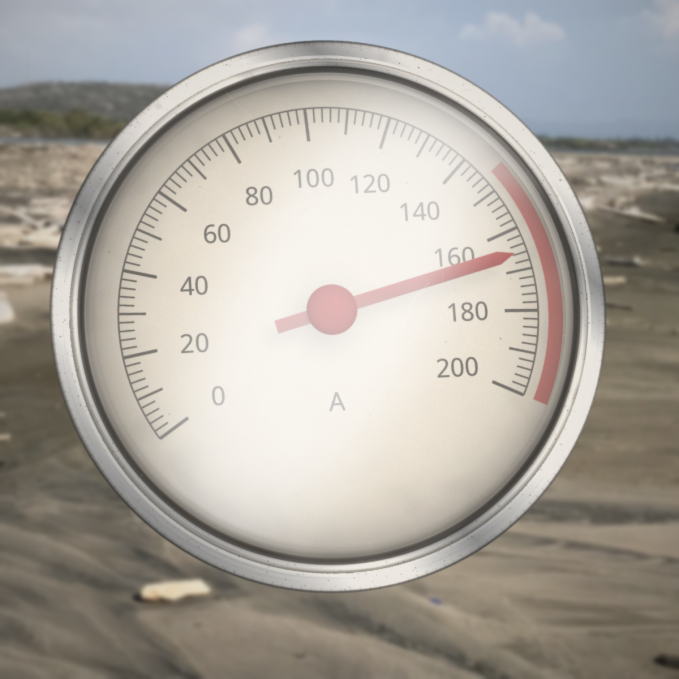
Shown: 166 A
